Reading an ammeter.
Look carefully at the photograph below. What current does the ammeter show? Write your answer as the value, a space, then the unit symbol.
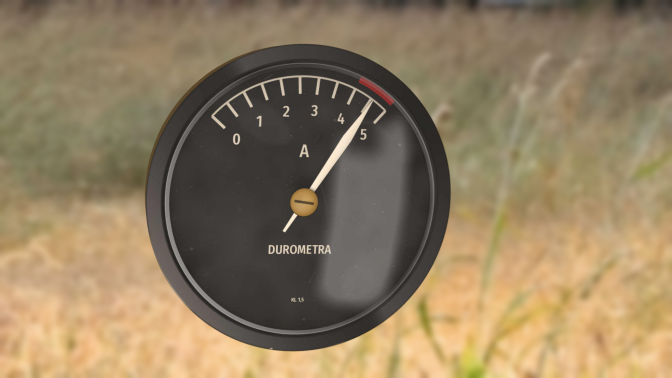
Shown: 4.5 A
